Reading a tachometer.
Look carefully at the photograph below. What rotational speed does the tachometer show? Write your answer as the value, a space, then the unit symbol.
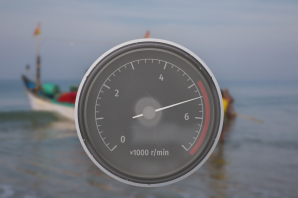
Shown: 5400 rpm
